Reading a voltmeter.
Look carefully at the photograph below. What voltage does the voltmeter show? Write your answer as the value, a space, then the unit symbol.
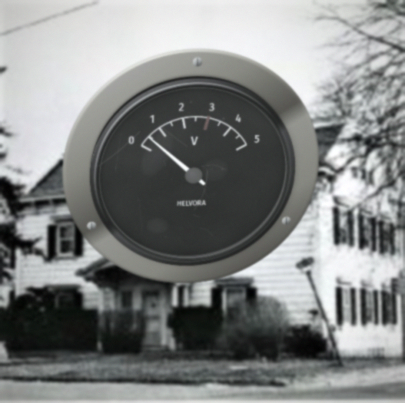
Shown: 0.5 V
